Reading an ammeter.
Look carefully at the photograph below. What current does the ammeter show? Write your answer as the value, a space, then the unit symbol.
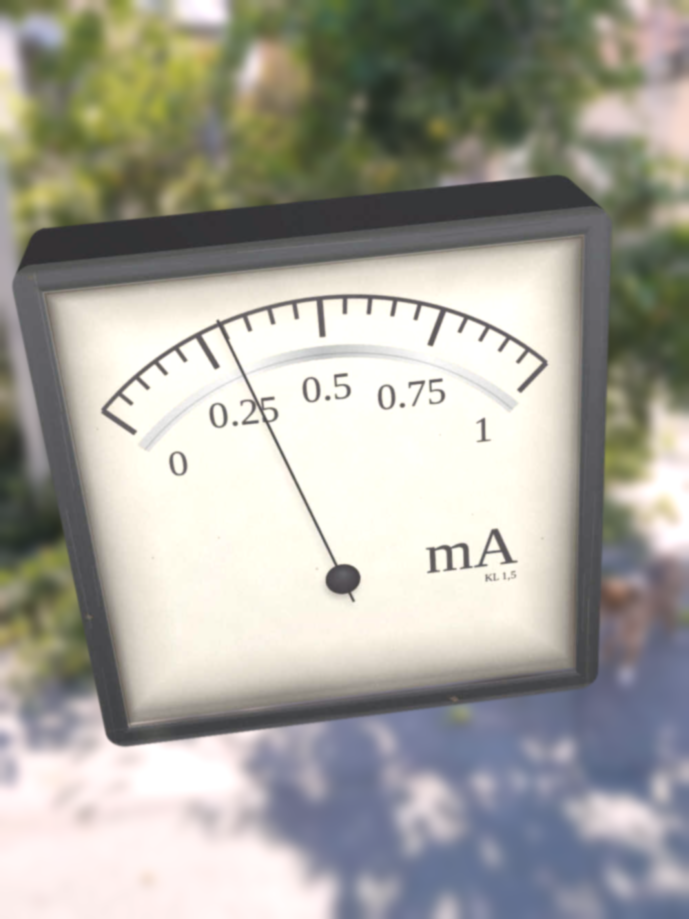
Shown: 0.3 mA
